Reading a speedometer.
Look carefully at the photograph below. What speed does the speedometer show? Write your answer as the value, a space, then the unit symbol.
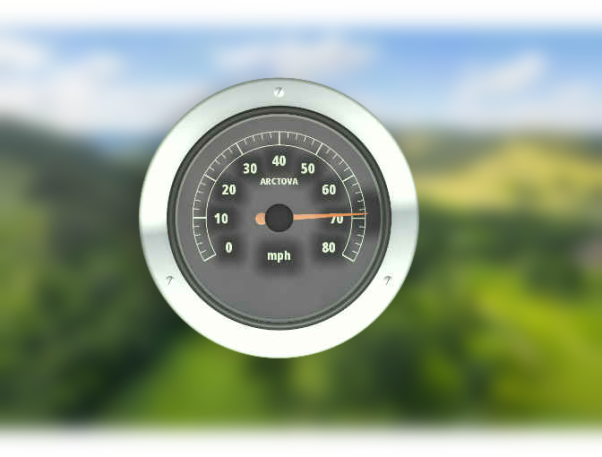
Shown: 69 mph
